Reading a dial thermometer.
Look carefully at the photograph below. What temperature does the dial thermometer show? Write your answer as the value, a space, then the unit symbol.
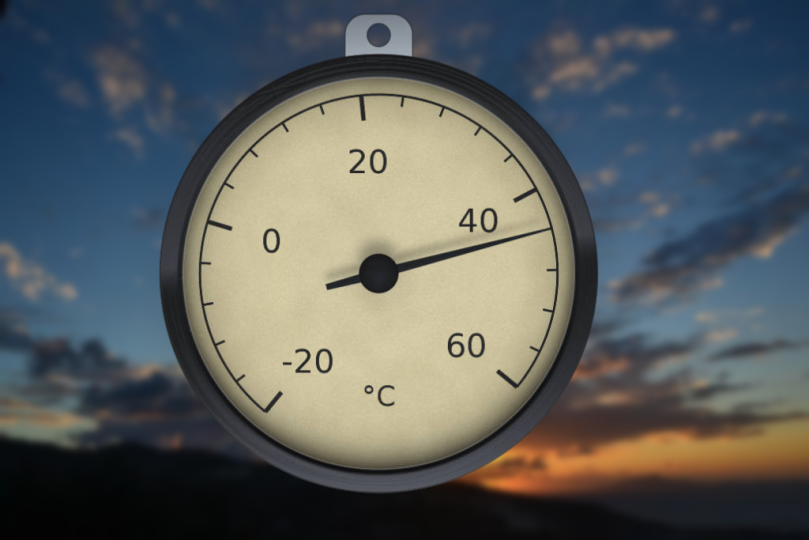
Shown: 44 °C
